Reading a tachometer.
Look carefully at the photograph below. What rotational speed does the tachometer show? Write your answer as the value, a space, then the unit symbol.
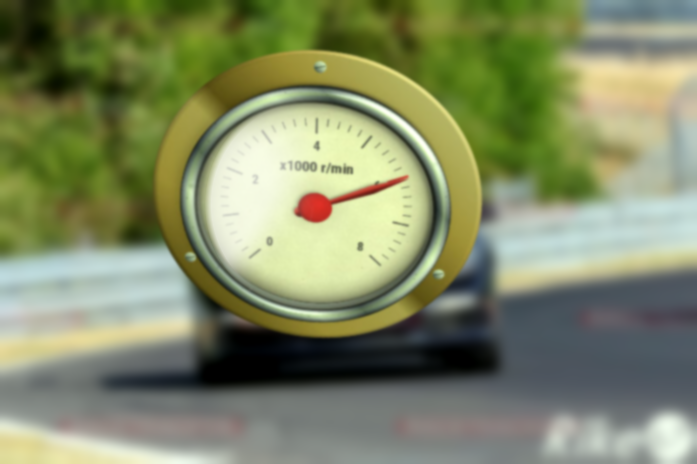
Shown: 6000 rpm
